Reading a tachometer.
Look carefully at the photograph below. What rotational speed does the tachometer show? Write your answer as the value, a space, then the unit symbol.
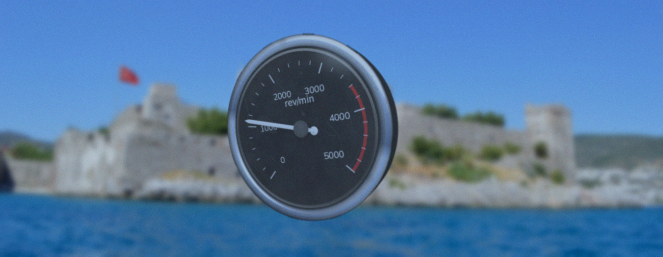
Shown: 1100 rpm
